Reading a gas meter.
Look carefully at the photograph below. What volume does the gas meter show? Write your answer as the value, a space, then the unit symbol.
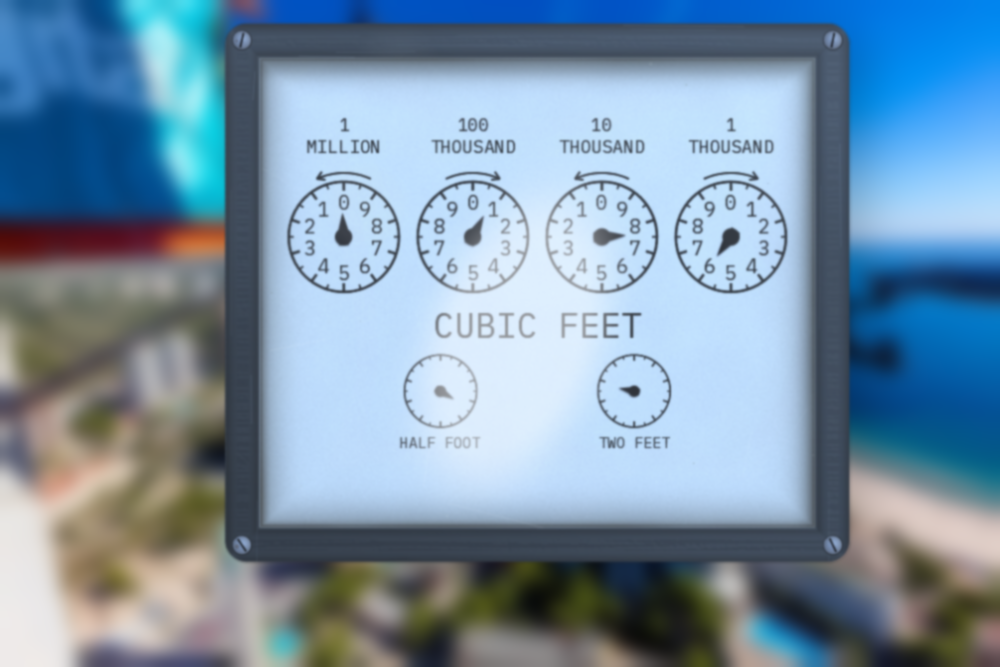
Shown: 7600 ft³
